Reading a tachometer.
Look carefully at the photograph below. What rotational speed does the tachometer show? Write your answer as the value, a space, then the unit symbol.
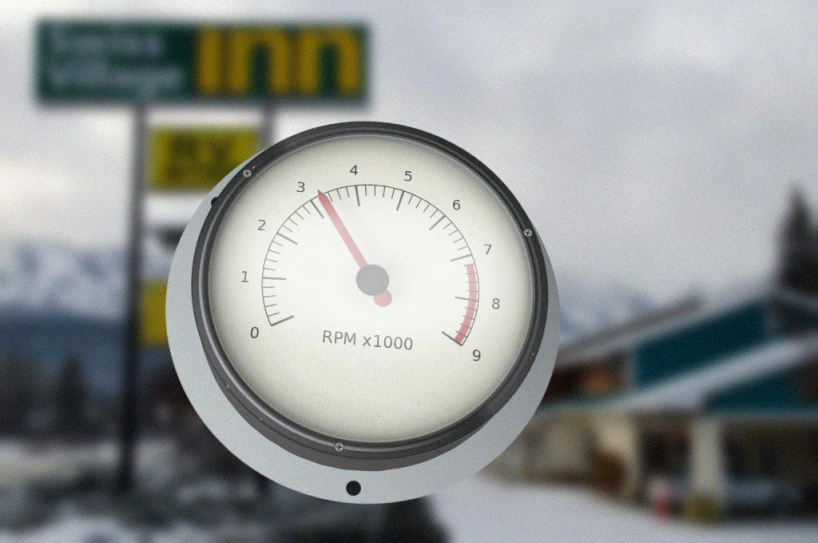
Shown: 3200 rpm
